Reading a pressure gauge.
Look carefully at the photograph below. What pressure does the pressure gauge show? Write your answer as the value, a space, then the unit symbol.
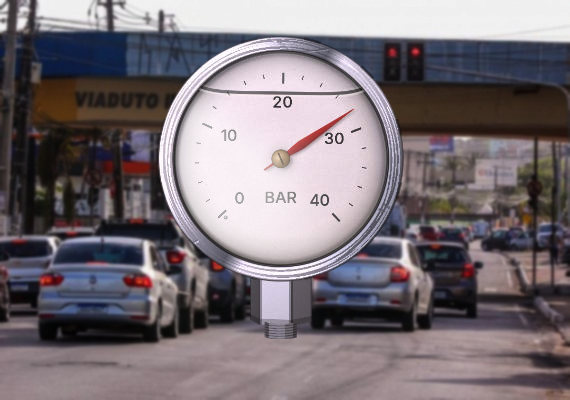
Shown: 28 bar
